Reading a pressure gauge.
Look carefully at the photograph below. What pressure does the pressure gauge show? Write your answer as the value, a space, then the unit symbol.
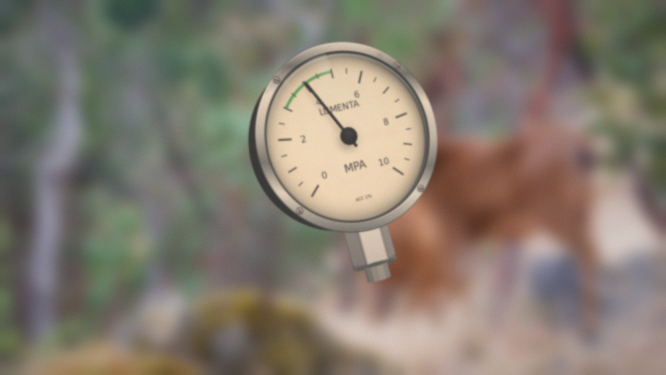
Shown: 4 MPa
